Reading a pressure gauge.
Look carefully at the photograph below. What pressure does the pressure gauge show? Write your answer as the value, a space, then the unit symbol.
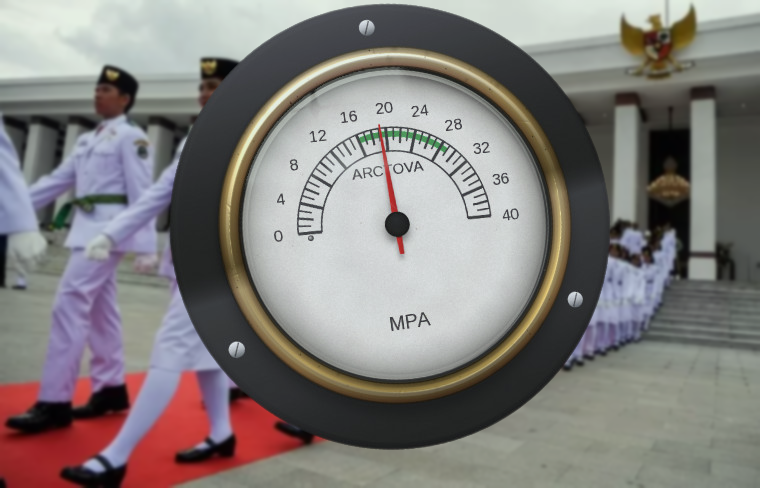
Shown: 19 MPa
